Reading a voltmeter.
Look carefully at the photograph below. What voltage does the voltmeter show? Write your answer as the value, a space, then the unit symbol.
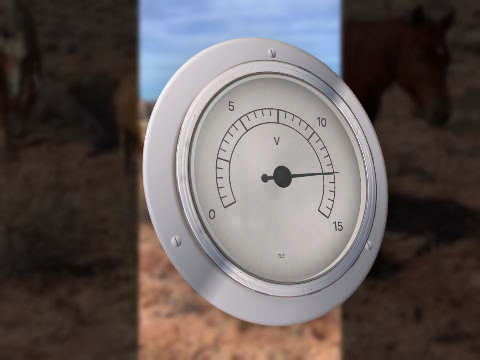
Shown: 12.5 V
